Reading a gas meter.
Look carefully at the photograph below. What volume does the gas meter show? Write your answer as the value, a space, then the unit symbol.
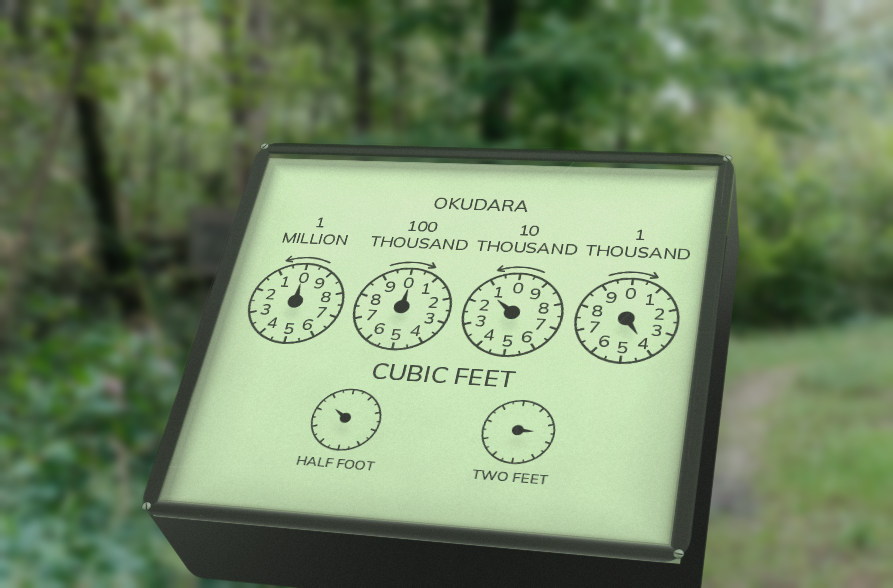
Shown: 1400 ft³
